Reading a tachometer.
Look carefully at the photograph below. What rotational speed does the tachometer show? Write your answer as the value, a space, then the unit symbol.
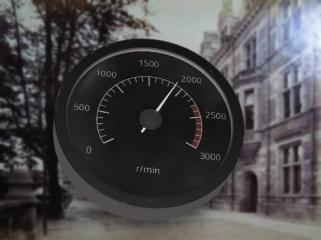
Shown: 1900 rpm
